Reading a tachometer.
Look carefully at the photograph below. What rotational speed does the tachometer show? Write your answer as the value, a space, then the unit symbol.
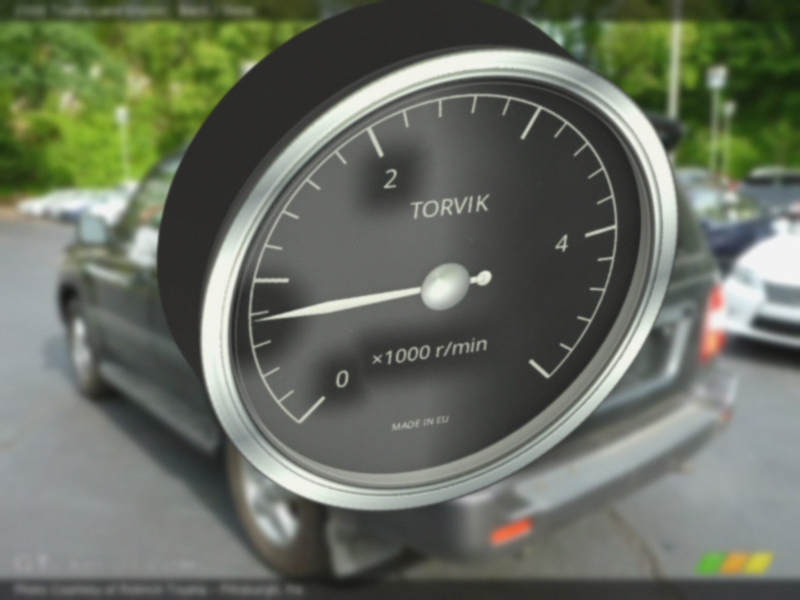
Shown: 800 rpm
